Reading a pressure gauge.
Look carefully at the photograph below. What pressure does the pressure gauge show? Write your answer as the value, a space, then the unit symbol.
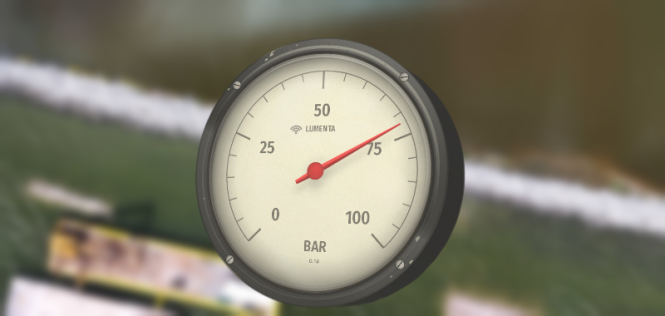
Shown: 72.5 bar
